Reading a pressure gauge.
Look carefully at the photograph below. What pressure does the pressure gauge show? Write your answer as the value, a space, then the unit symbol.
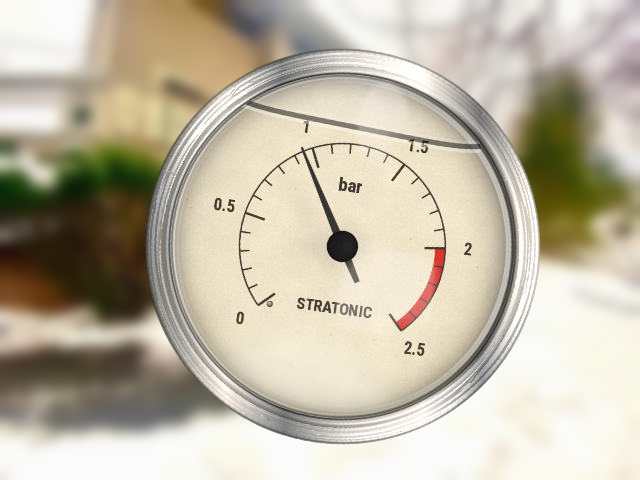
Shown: 0.95 bar
